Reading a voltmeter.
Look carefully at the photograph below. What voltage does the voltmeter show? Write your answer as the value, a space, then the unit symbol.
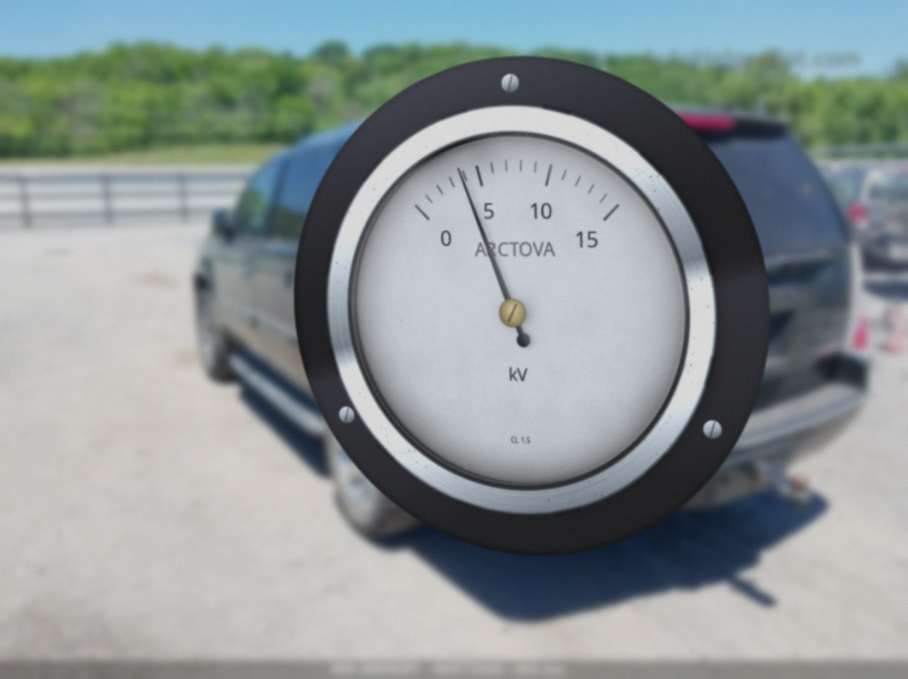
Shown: 4 kV
